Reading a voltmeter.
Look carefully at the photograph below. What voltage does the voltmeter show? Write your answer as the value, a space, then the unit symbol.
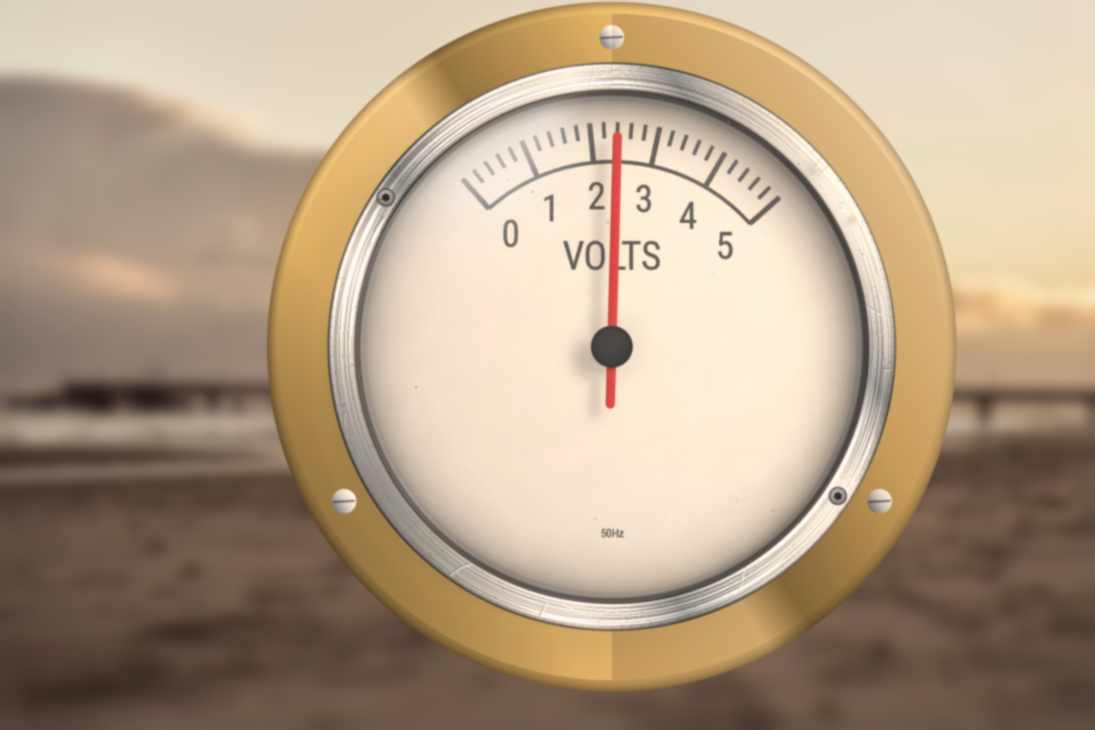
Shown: 2.4 V
